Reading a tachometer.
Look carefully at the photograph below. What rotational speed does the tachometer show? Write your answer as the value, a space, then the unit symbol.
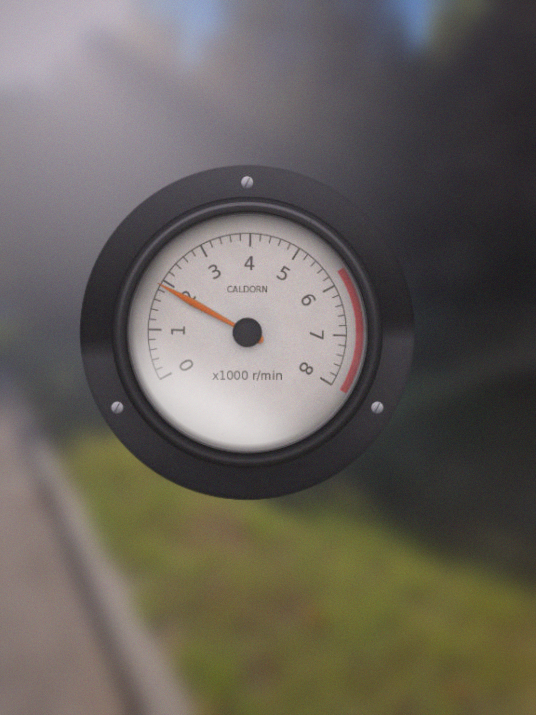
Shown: 1900 rpm
